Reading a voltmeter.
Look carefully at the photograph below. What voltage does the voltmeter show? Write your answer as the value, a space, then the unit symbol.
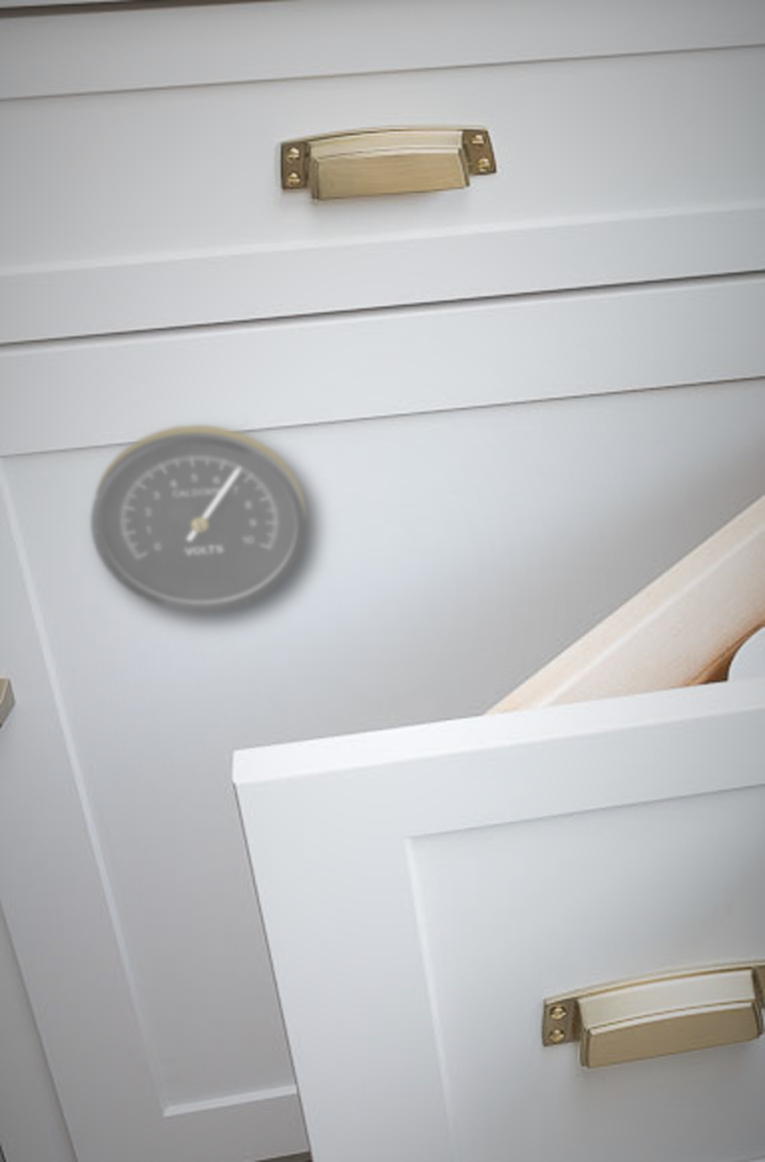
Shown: 6.5 V
